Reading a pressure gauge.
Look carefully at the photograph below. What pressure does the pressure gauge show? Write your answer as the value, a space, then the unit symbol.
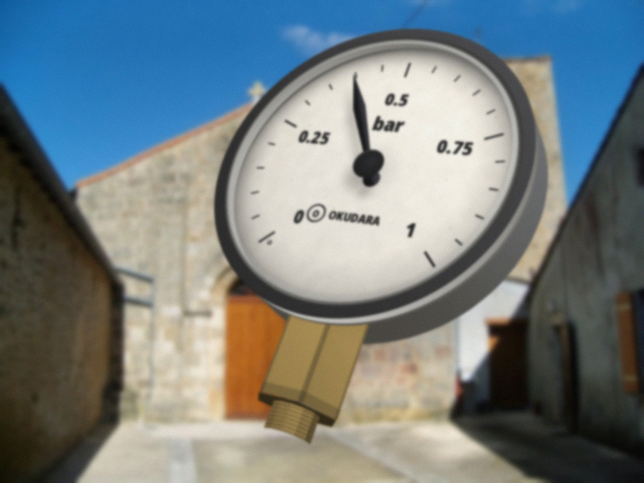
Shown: 0.4 bar
